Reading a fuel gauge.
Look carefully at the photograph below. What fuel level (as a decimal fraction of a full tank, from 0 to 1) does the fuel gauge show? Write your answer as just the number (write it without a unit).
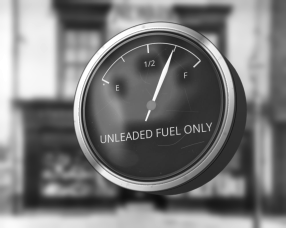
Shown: 0.75
